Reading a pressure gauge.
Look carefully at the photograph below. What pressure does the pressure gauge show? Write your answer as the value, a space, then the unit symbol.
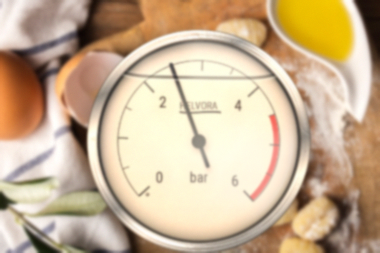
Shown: 2.5 bar
